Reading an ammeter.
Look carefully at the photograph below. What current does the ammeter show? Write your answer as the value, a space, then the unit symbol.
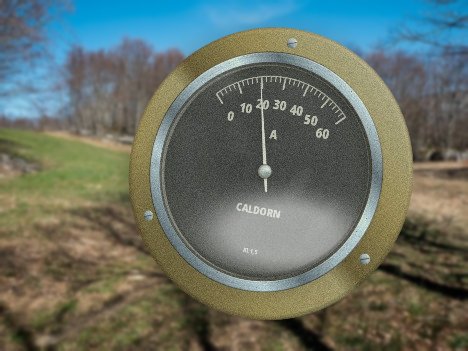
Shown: 20 A
